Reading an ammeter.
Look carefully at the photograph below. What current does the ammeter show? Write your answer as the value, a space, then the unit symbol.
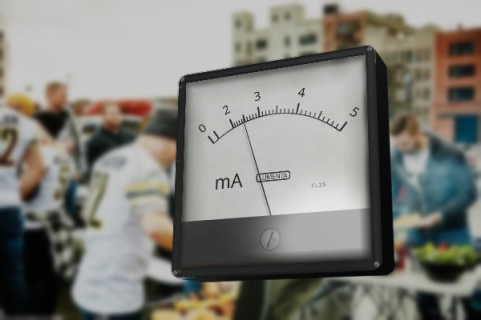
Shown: 2.5 mA
